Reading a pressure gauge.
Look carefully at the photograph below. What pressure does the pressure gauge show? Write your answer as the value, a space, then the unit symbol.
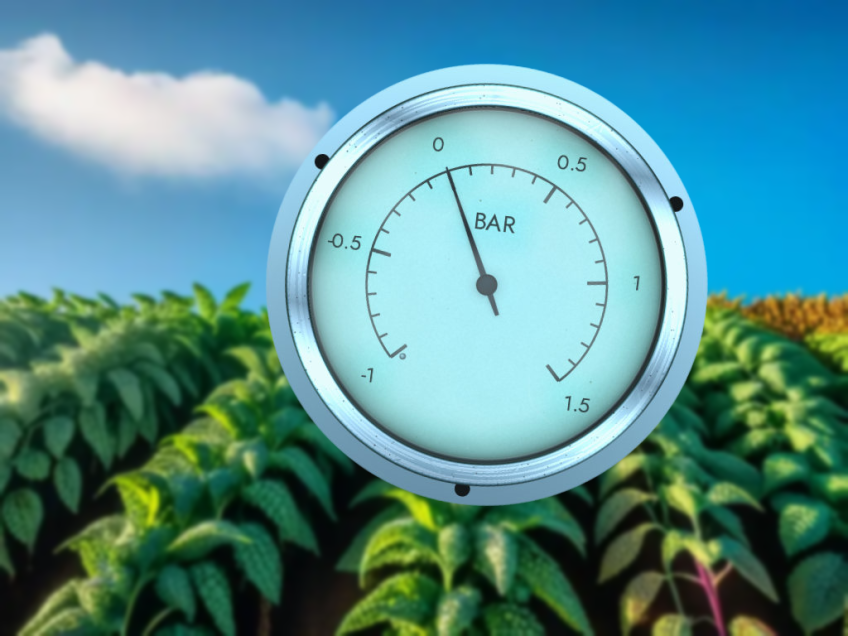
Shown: 0 bar
